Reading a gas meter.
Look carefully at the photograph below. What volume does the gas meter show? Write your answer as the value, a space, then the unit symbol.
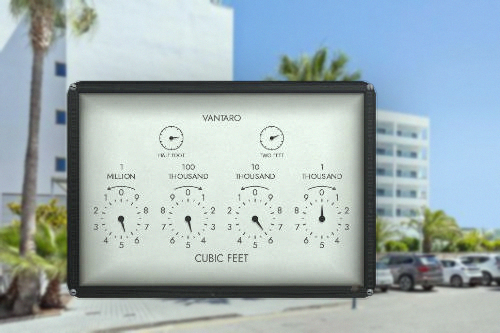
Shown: 546000 ft³
